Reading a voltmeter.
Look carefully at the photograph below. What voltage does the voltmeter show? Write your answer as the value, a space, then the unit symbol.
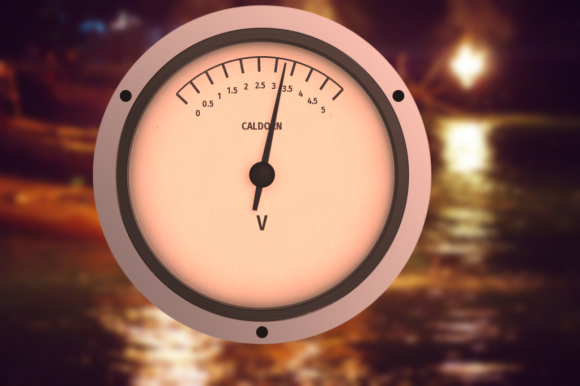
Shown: 3.25 V
